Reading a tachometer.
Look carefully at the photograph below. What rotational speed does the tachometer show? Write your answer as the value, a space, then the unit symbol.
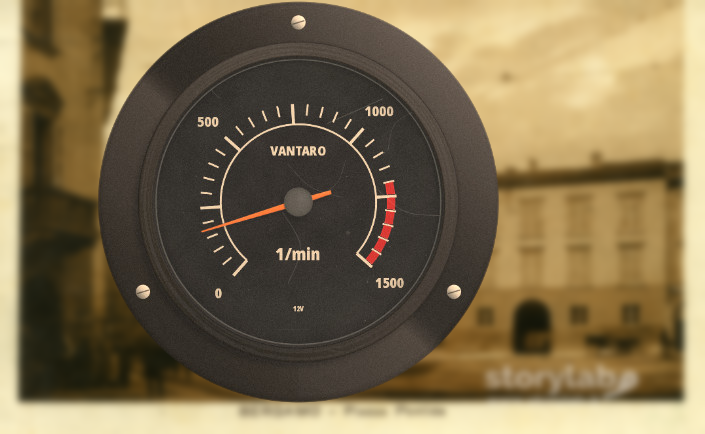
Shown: 175 rpm
